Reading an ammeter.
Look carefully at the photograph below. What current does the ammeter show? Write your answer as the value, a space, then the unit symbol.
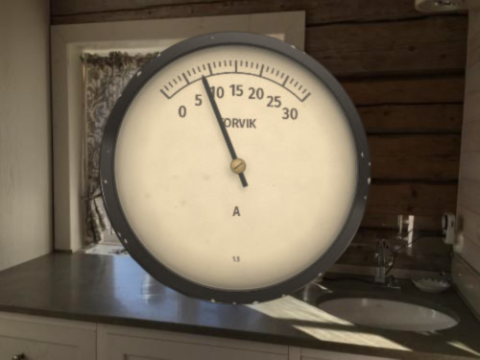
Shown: 8 A
